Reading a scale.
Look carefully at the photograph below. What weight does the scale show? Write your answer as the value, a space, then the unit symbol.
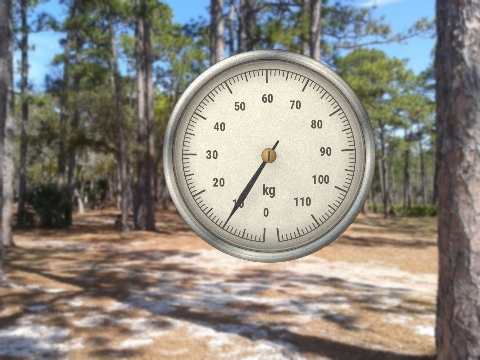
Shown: 10 kg
